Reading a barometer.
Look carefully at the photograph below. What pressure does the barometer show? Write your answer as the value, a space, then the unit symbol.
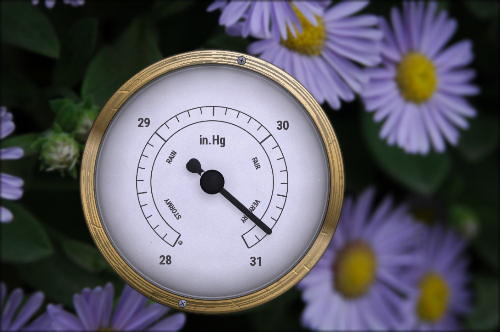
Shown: 30.8 inHg
